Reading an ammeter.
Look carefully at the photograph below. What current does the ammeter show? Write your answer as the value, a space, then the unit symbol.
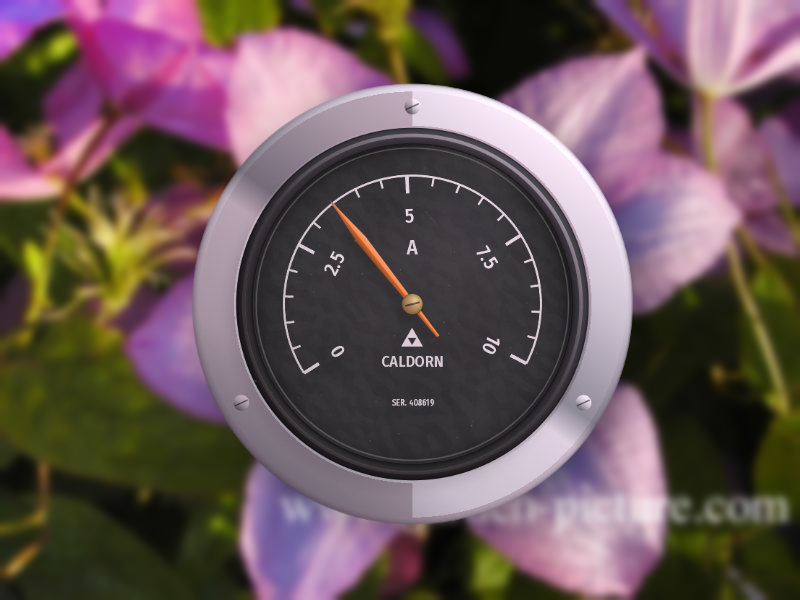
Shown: 3.5 A
